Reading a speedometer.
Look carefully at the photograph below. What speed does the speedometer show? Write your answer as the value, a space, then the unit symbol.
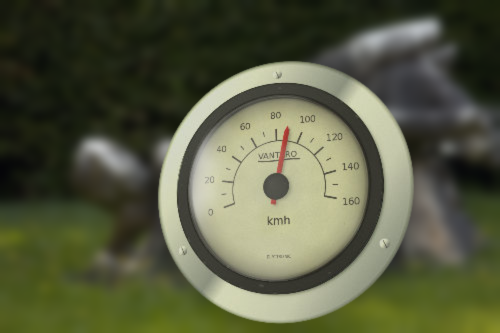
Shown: 90 km/h
